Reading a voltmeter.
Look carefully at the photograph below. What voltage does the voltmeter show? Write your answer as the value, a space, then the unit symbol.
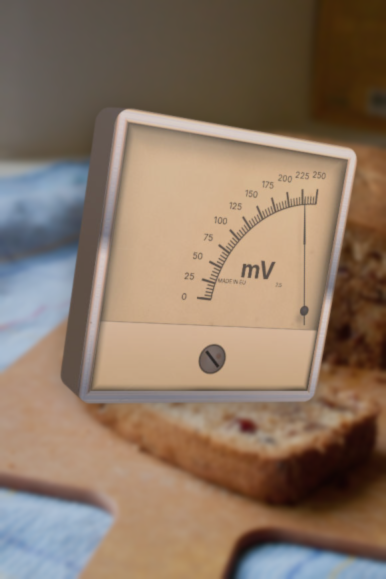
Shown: 225 mV
